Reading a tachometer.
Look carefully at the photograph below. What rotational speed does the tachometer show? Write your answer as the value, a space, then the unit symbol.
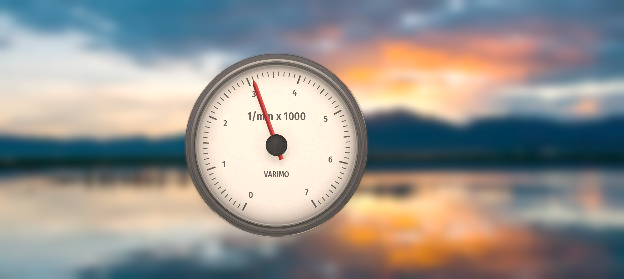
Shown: 3100 rpm
